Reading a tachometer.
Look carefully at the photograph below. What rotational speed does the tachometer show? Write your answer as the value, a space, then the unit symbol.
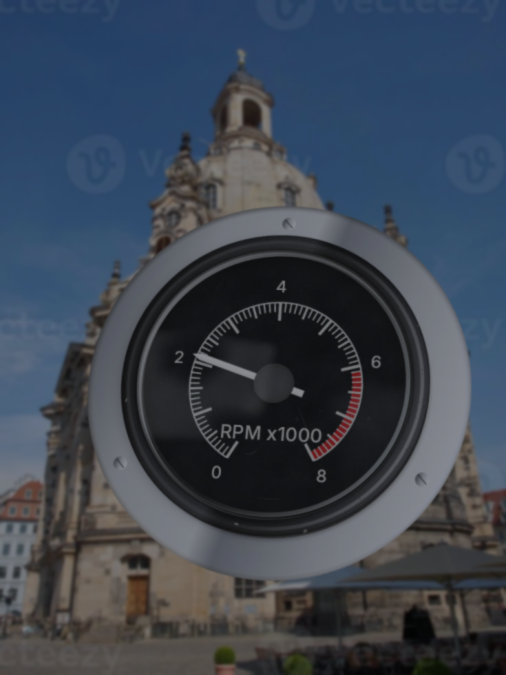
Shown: 2100 rpm
